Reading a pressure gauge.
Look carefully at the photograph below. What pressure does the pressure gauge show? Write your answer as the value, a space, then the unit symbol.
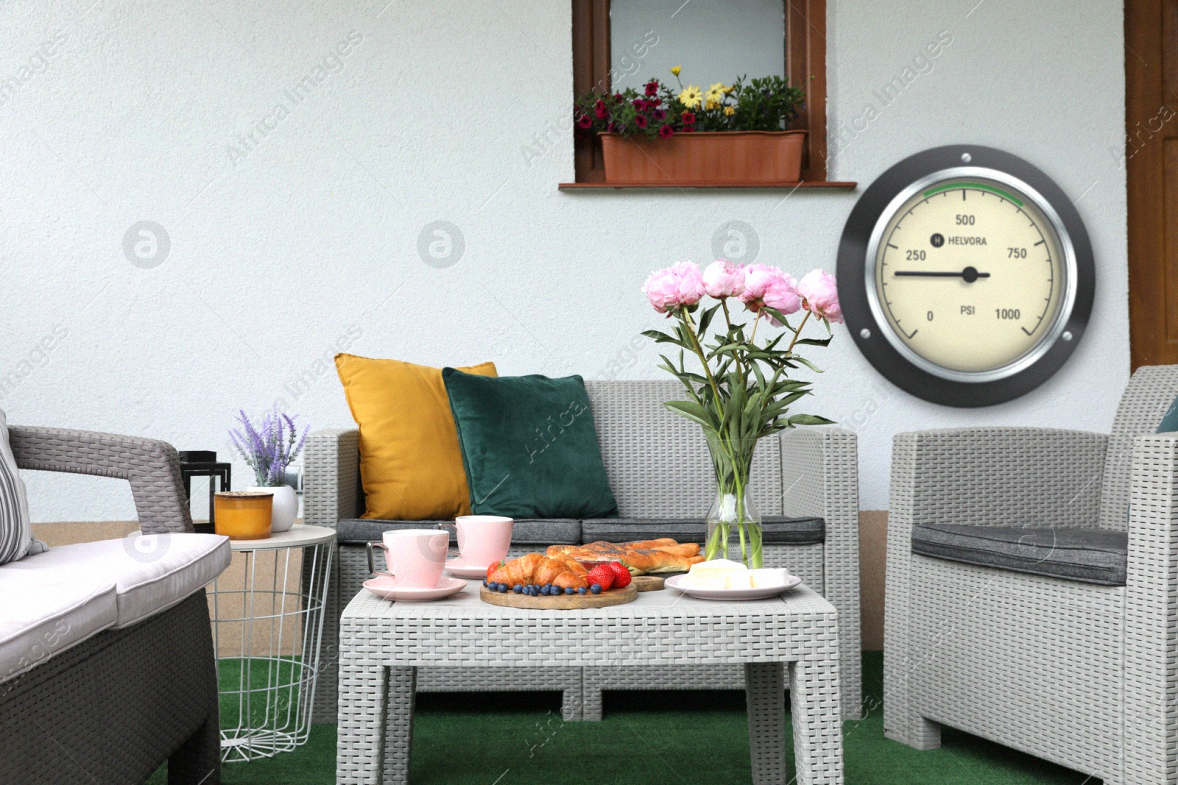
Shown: 175 psi
